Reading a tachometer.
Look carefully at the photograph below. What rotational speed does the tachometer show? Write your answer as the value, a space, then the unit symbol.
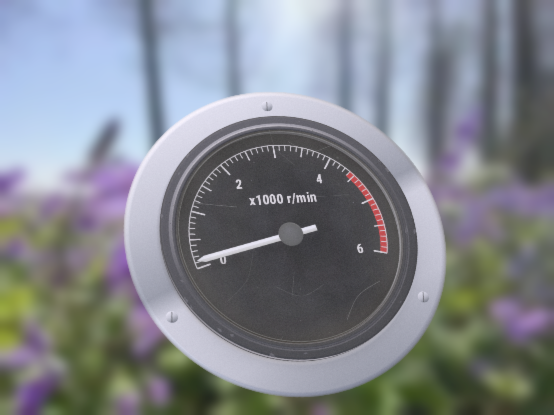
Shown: 100 rpm
